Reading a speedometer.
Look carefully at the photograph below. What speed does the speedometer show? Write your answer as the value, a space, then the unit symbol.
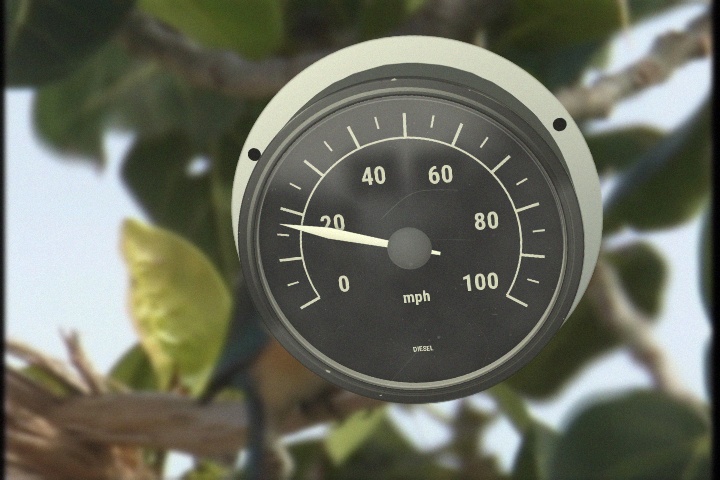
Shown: 17.5 mph
